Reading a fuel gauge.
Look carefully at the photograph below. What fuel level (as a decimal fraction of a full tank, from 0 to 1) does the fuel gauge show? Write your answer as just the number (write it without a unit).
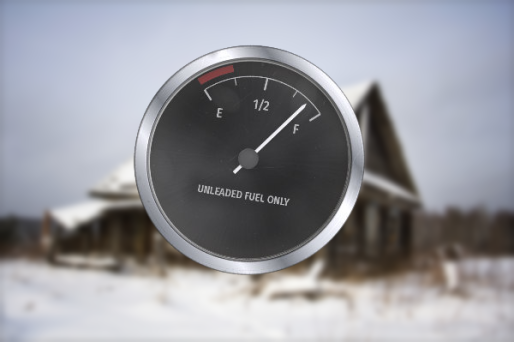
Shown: 0.875
